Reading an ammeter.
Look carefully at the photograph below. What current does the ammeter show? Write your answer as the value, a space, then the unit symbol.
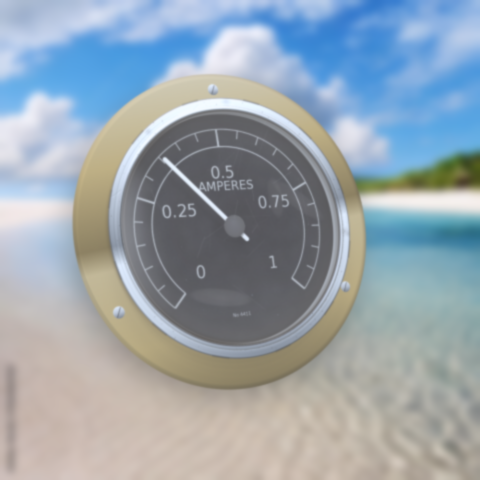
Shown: 0.35 A
